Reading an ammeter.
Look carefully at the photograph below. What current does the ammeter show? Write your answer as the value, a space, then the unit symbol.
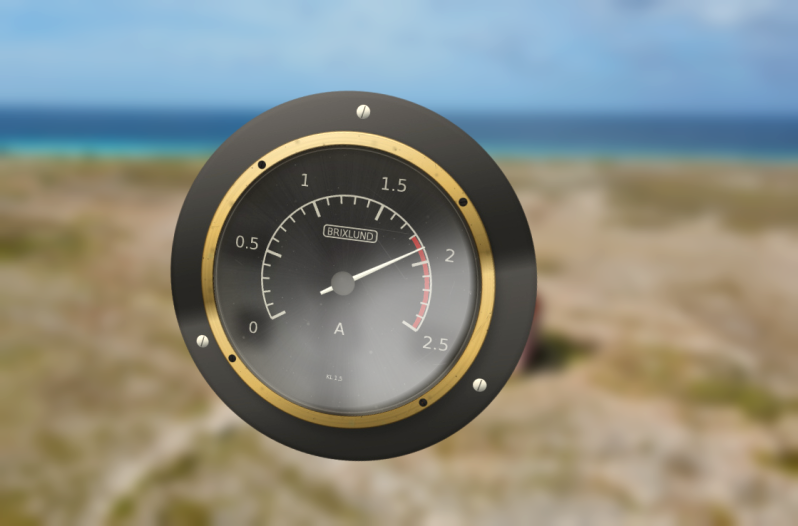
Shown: 1.9 A
